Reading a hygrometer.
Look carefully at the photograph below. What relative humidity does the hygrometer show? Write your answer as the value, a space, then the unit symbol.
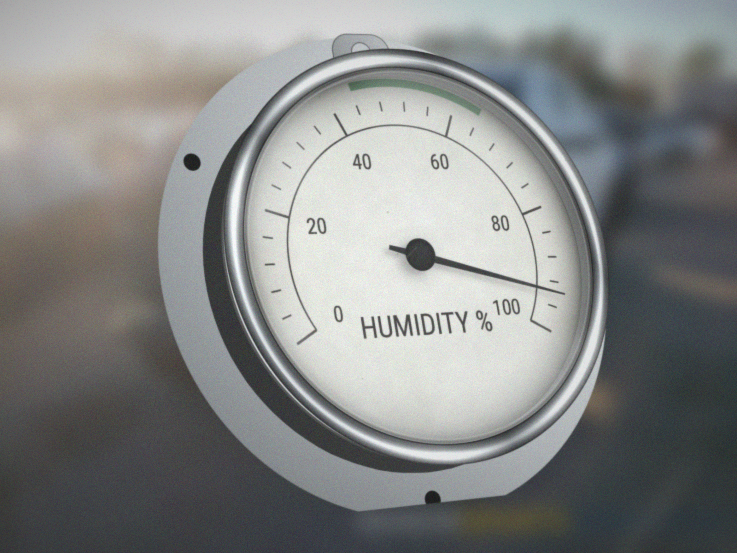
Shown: 94 %
